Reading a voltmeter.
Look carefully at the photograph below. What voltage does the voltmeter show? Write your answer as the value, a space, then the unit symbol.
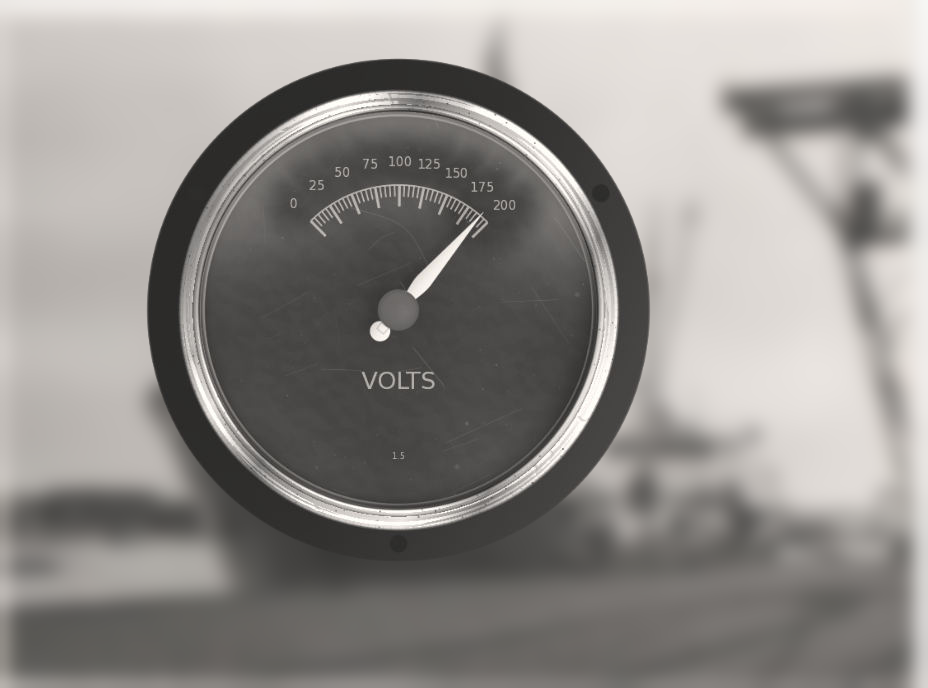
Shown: 190 V
